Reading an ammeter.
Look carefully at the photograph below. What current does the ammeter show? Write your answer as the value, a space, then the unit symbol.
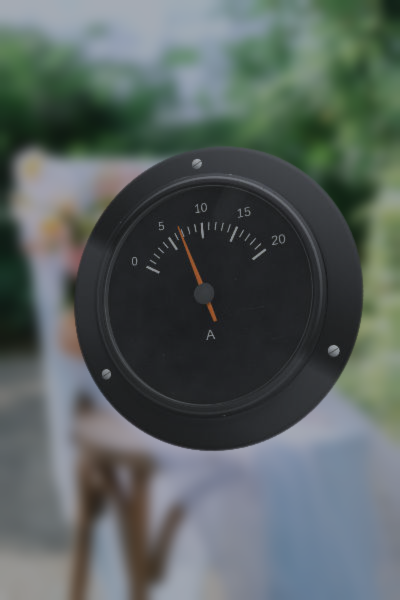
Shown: 7 A
